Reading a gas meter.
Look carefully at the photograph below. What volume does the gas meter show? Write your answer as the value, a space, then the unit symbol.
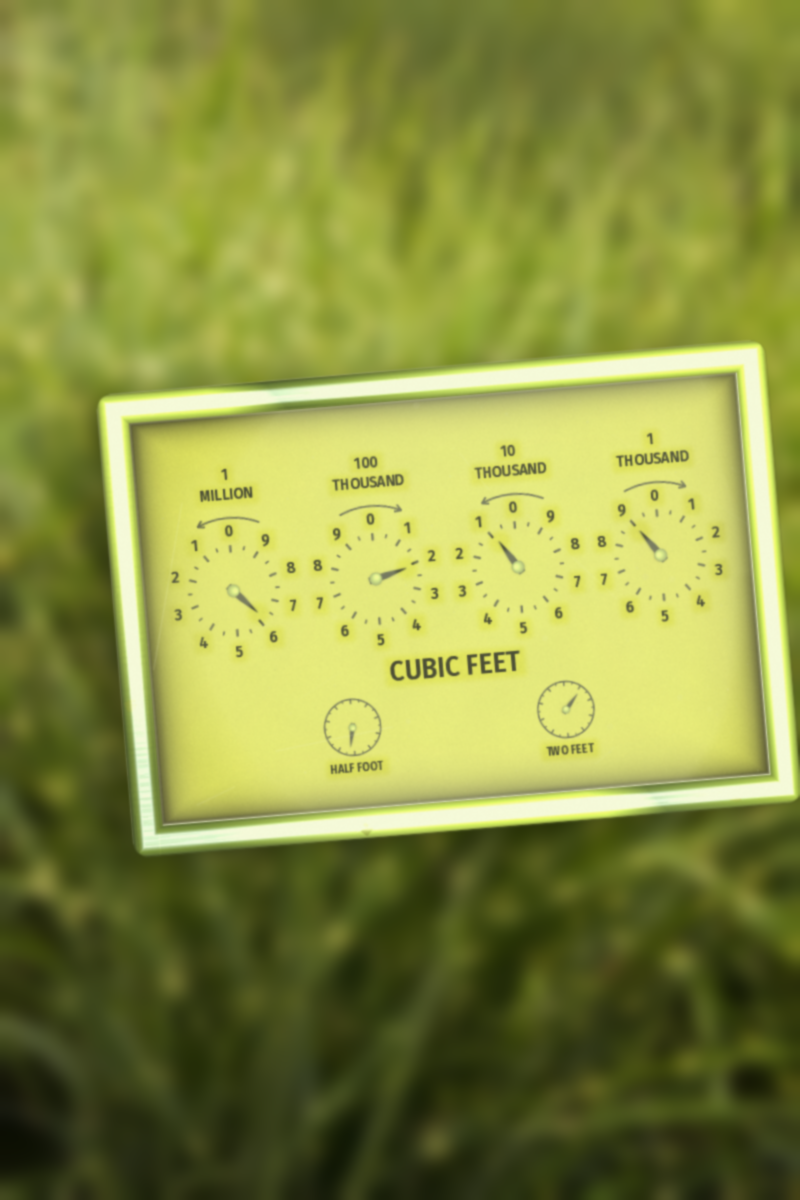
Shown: 620900 ft³
